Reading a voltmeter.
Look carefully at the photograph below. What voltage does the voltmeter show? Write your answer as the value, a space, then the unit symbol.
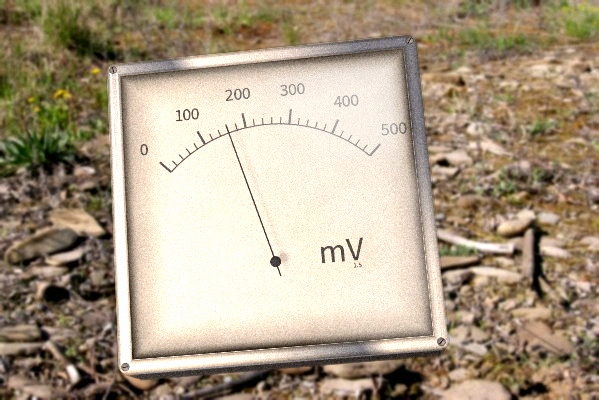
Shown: 160 mV
